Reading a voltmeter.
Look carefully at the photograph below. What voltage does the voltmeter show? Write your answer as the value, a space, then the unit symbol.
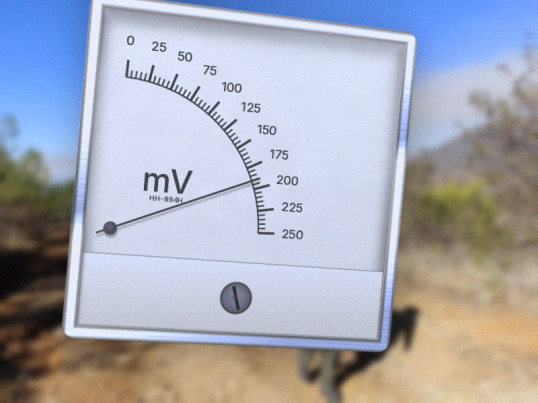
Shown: 190 mV
